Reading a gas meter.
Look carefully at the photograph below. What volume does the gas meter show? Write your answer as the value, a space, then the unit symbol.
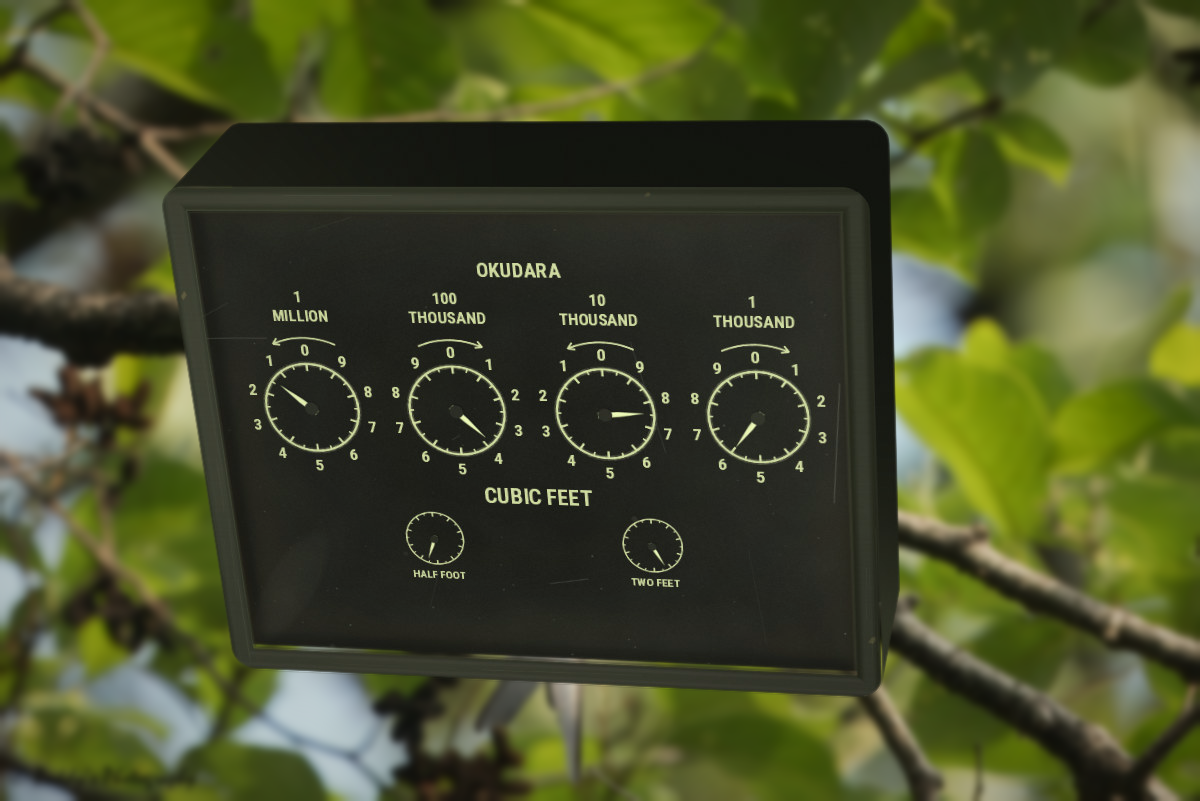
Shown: 137600 ft³
